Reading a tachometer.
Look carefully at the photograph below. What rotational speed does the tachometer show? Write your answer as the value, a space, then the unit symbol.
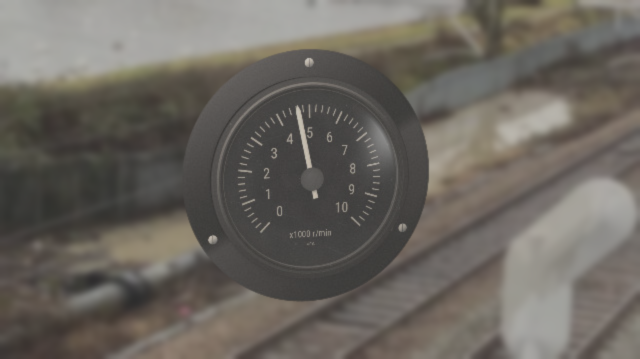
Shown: 4600 rpm
